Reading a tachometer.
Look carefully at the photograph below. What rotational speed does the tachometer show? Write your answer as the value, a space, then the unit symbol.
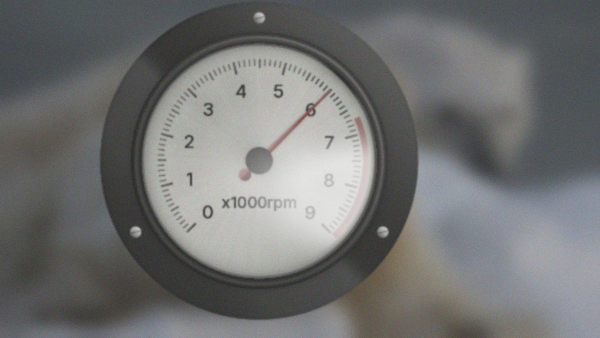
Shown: 6000 rpm
